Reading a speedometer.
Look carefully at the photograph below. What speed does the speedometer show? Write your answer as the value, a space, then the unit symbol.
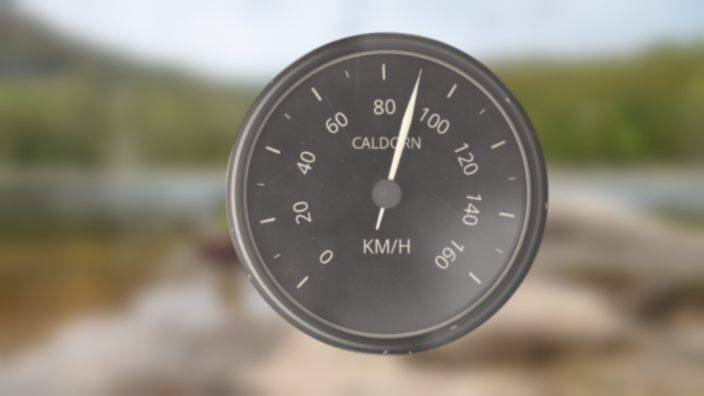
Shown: 90 km/h
